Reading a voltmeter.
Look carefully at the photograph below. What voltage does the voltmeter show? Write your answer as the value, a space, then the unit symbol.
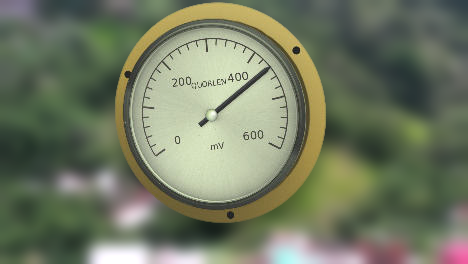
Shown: 440 mV
